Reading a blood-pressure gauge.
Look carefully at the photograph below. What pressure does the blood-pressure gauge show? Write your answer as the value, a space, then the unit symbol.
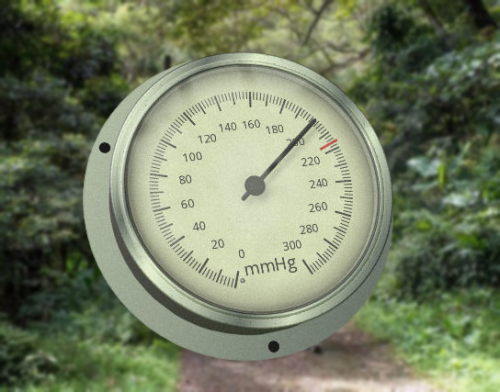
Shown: 200 mmHg
